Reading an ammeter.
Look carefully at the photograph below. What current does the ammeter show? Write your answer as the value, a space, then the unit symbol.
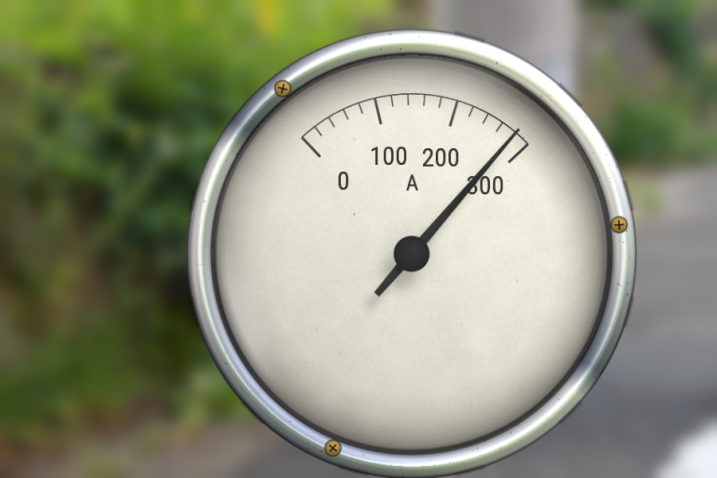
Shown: 280 A
